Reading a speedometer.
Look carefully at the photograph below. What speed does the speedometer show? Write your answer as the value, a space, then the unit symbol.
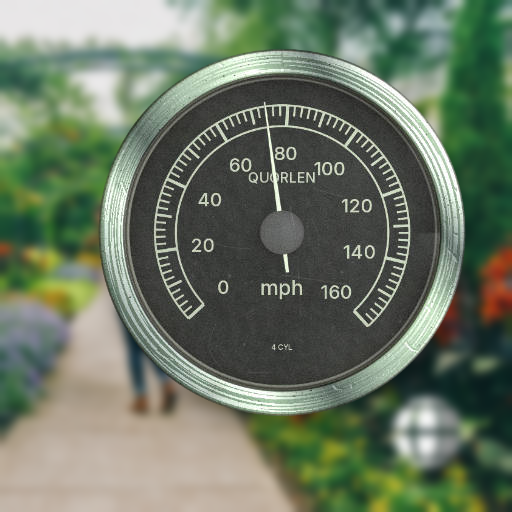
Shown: 74 mph
